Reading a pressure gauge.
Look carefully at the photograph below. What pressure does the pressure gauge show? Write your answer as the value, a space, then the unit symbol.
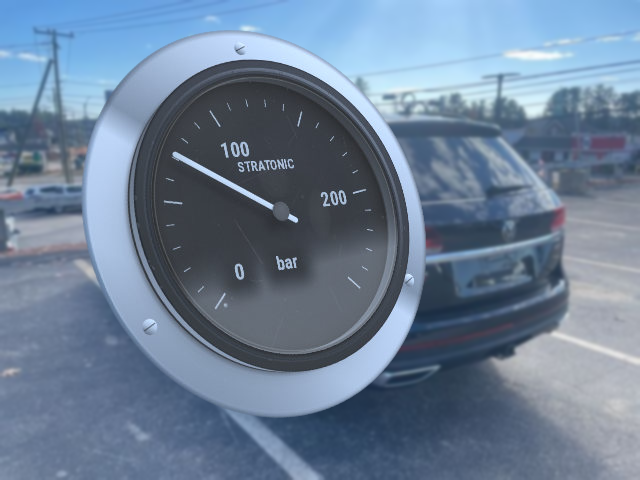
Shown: 70 bar
